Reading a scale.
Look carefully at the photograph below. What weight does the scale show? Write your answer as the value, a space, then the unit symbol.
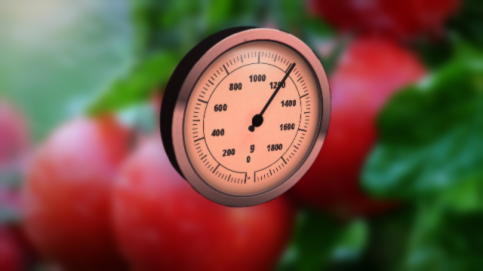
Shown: 1200 g
